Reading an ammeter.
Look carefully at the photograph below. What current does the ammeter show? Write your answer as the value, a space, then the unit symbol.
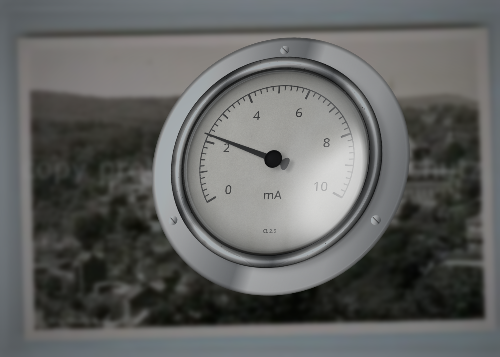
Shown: 2.2 mA
